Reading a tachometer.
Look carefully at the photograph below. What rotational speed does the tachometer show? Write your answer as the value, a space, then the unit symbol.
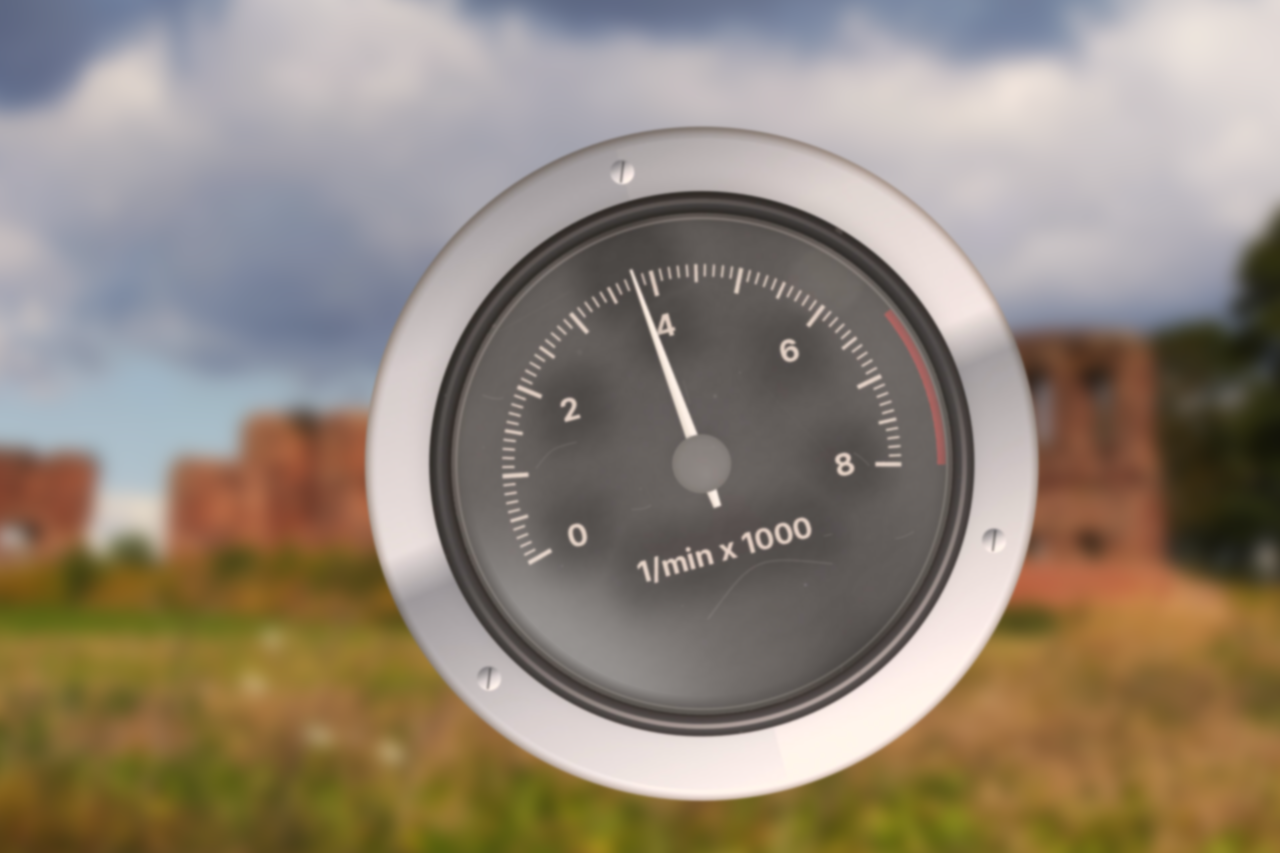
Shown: 3800 rpm
